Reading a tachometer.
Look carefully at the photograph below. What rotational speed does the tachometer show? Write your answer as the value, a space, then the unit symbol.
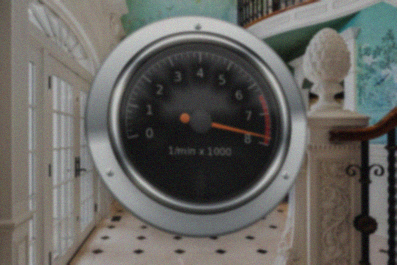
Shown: 7800 rpm
